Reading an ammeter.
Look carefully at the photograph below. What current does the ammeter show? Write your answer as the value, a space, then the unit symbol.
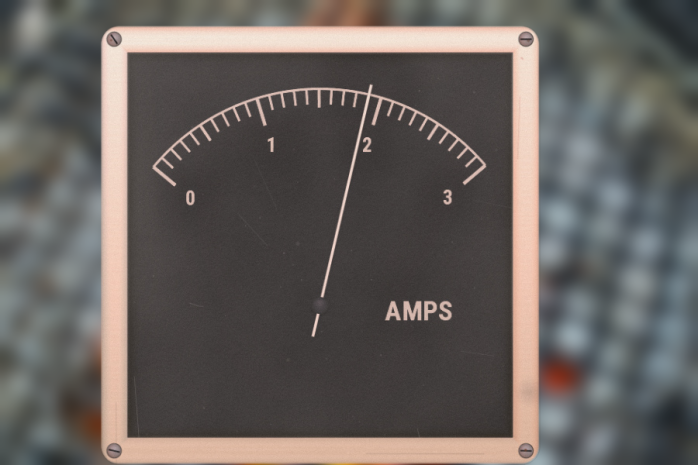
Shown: 1.9 A
